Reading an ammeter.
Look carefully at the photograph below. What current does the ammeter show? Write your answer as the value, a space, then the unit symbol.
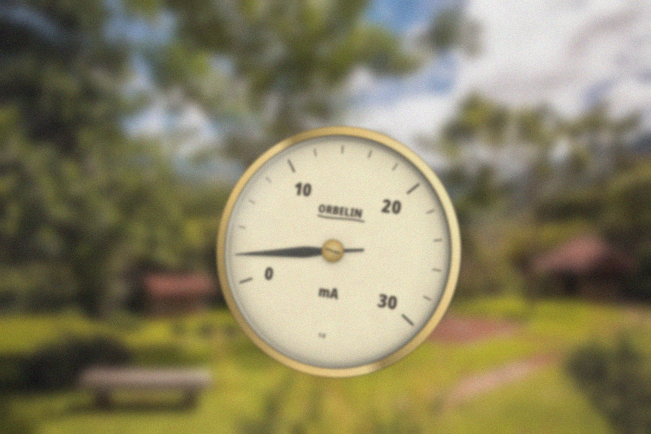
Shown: 2 mA
